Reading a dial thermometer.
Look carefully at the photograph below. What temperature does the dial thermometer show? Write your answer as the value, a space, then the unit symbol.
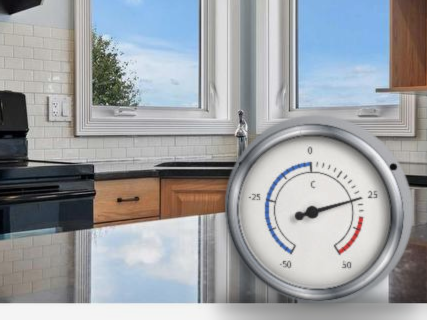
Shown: 25 °C
